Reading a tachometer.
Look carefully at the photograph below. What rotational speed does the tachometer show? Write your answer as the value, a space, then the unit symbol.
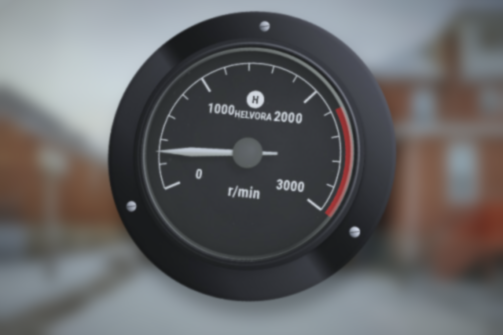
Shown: 300 rpm
